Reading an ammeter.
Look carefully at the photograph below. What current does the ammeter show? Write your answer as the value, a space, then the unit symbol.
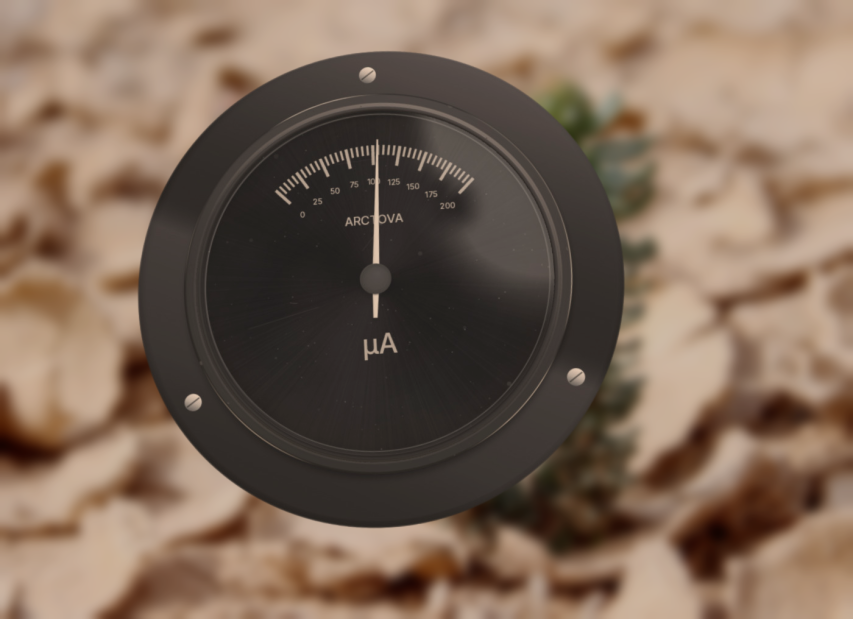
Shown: 105 µA
